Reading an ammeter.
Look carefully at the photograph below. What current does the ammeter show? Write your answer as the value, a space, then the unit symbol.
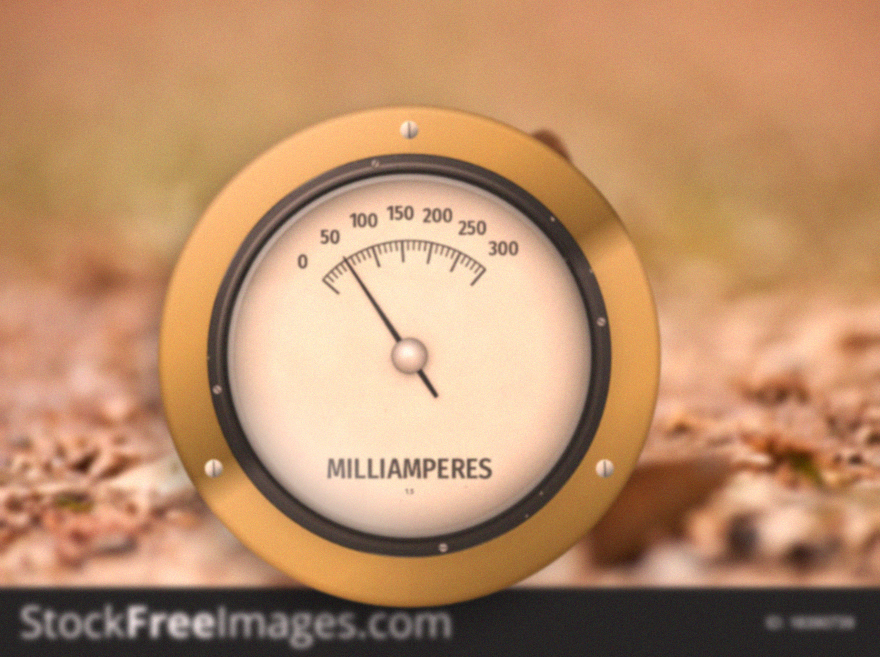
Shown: 50 mA
